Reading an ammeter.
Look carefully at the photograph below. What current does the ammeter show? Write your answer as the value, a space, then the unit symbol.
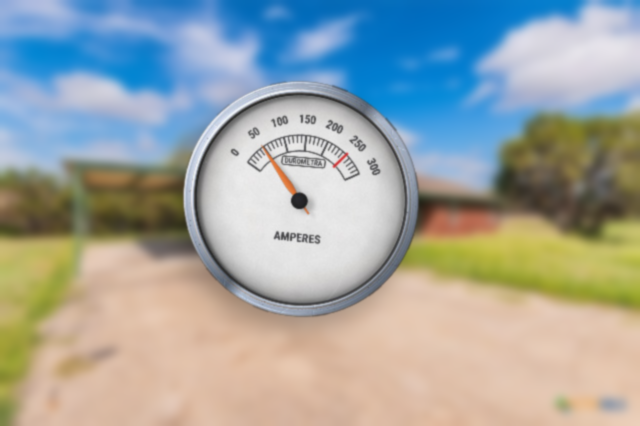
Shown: 50 A
